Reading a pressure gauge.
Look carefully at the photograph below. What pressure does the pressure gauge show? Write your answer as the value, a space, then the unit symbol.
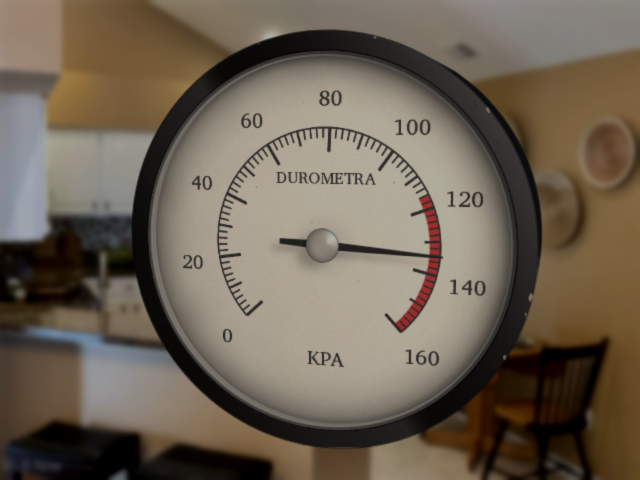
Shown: 134 kPa
